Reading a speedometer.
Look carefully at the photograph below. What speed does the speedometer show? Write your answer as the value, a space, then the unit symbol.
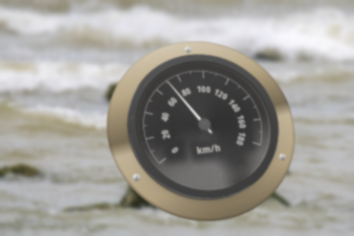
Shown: 70 km/h
